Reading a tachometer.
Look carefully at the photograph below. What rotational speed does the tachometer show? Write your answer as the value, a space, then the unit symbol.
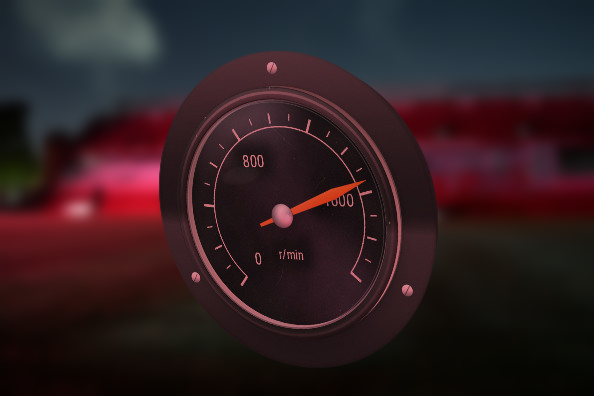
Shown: 1550 rpm
